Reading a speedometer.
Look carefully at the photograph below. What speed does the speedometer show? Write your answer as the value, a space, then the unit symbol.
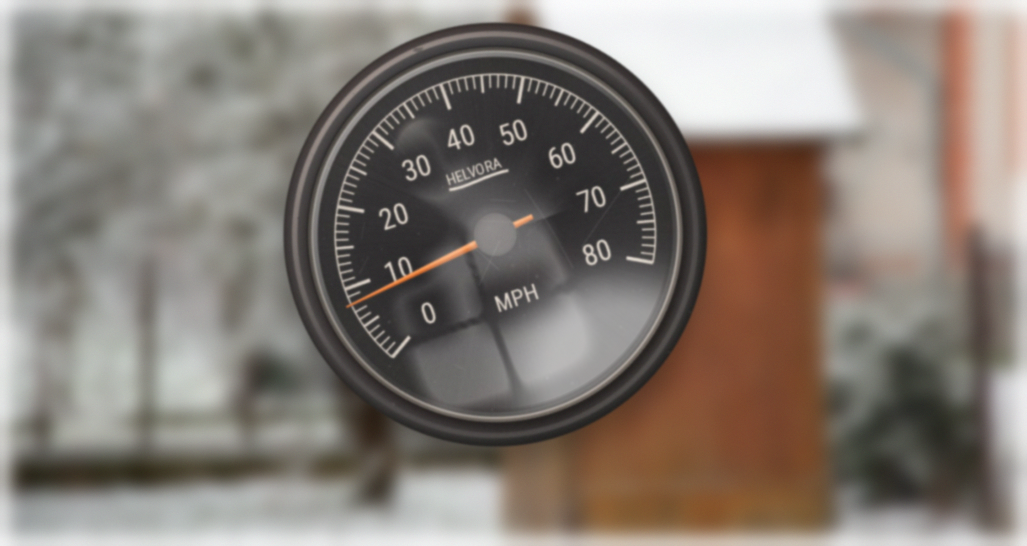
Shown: 8 mph
